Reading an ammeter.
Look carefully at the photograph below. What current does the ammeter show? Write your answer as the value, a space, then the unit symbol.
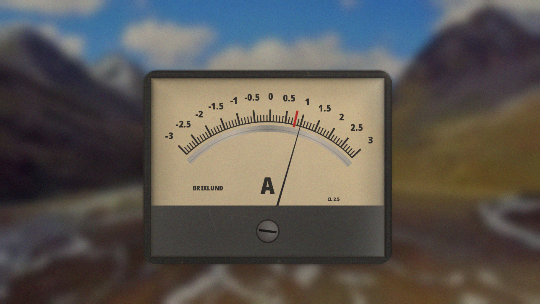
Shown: 1 A
